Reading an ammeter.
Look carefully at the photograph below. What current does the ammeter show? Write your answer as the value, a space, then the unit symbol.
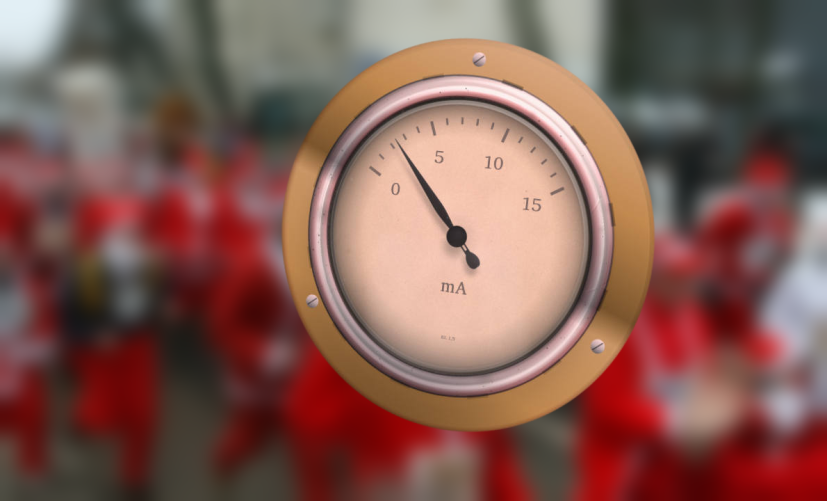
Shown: 2.5 mA
